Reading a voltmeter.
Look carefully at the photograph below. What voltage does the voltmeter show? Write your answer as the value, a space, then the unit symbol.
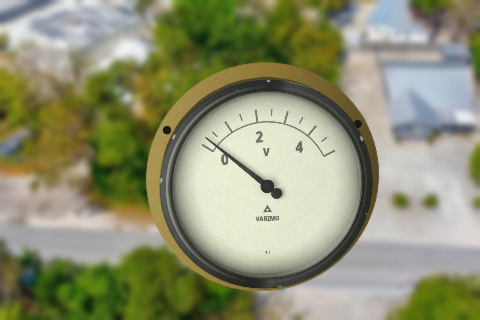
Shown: 0.25 V
